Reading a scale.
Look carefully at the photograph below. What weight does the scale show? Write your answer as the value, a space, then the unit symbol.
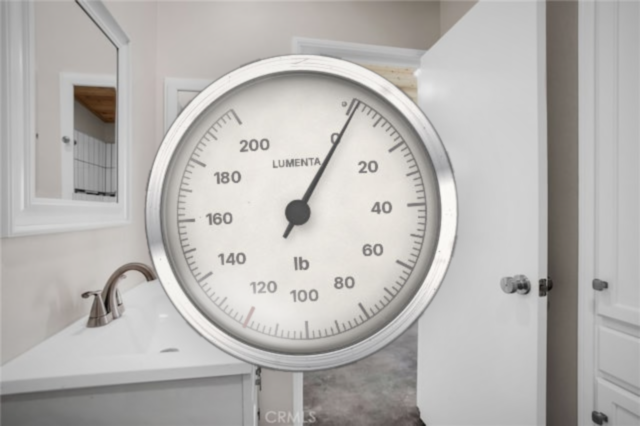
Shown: 2 lb
